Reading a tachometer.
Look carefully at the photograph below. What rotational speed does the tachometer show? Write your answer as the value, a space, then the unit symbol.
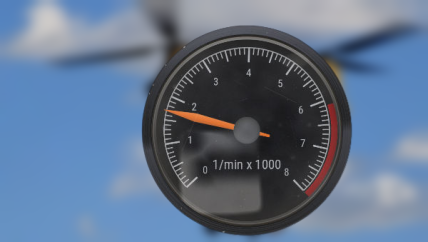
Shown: 1700 rpm
